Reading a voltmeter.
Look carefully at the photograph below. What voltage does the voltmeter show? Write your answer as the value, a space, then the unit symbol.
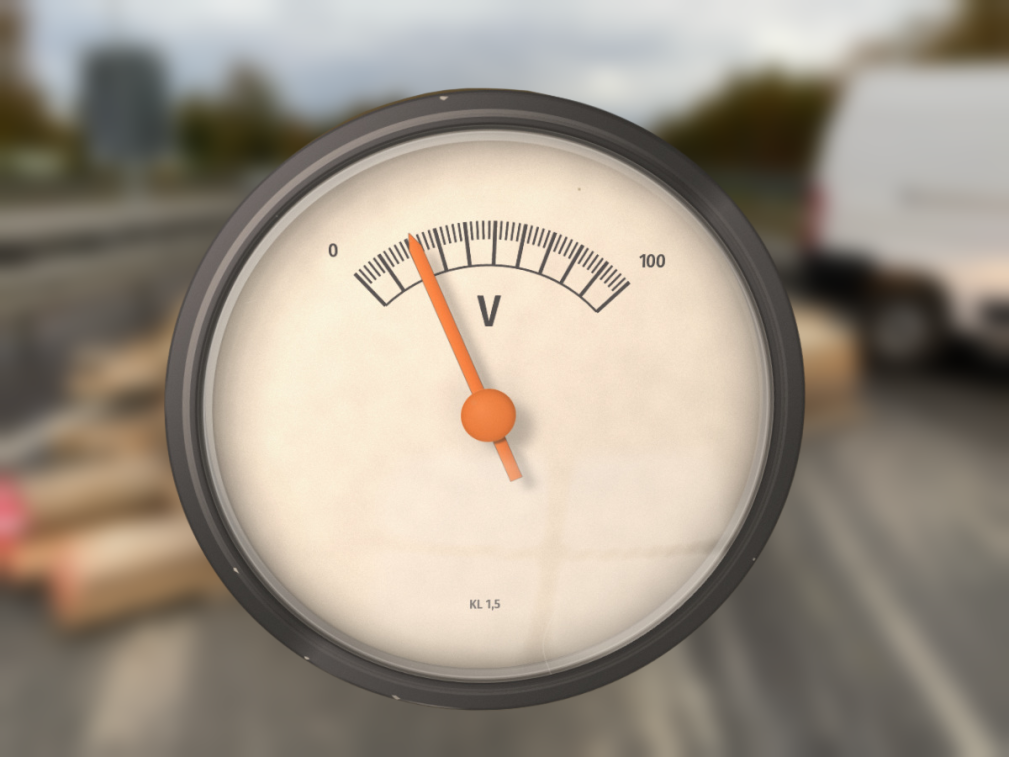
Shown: 22 V
